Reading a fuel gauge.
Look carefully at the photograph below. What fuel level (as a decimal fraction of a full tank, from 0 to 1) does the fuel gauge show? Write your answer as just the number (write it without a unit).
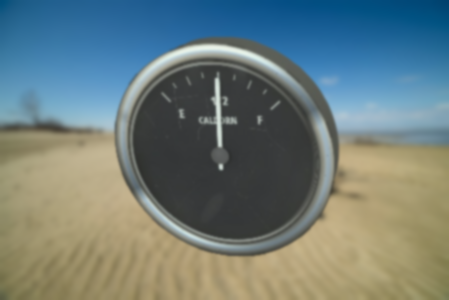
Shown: 0.5
